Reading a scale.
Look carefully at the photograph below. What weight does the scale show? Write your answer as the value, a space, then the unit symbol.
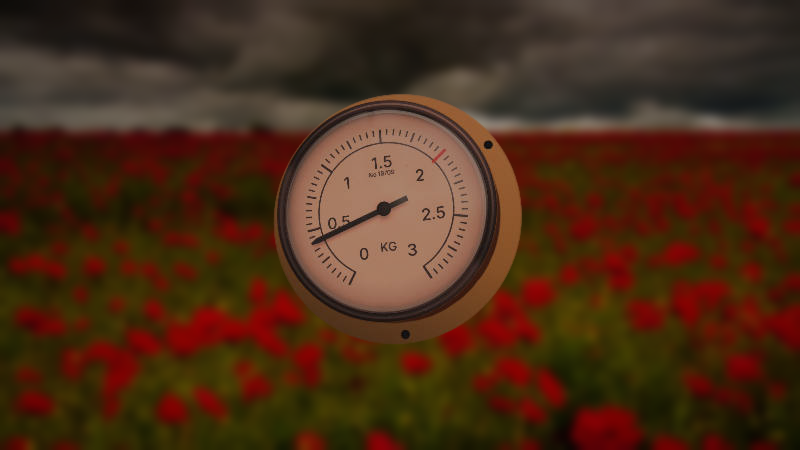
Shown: 0.4 kg
